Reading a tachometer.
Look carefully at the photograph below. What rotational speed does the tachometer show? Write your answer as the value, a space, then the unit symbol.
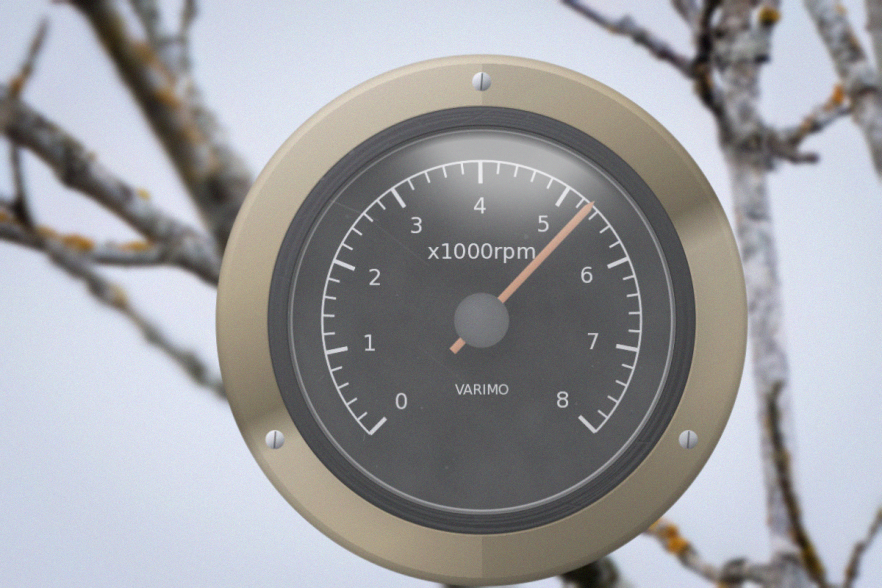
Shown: 5300 rpm
